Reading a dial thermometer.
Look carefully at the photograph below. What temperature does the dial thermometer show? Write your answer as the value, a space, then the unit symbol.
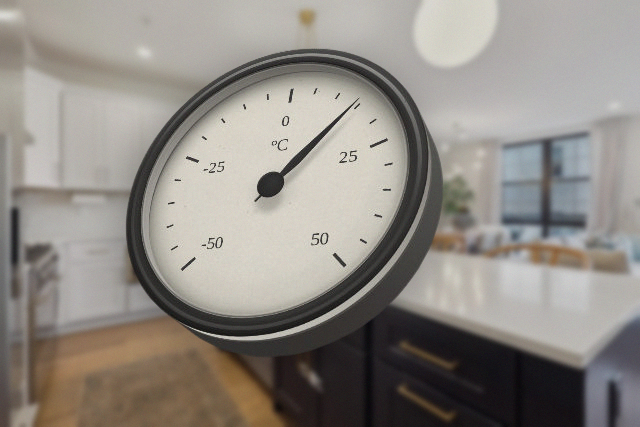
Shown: 15 °C
